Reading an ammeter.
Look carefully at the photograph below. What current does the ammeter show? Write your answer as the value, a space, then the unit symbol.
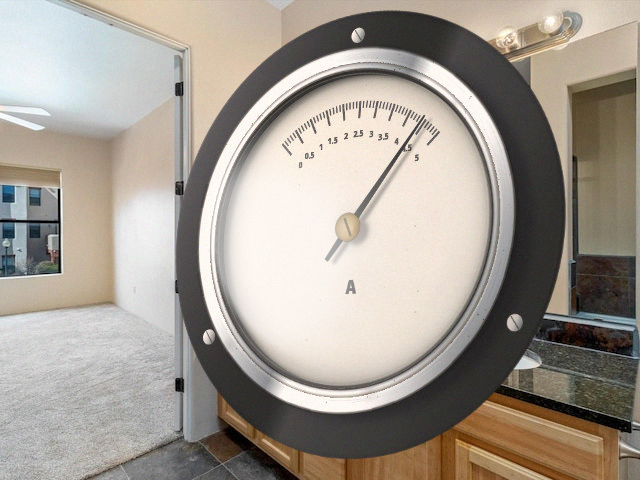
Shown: 4.5 A
